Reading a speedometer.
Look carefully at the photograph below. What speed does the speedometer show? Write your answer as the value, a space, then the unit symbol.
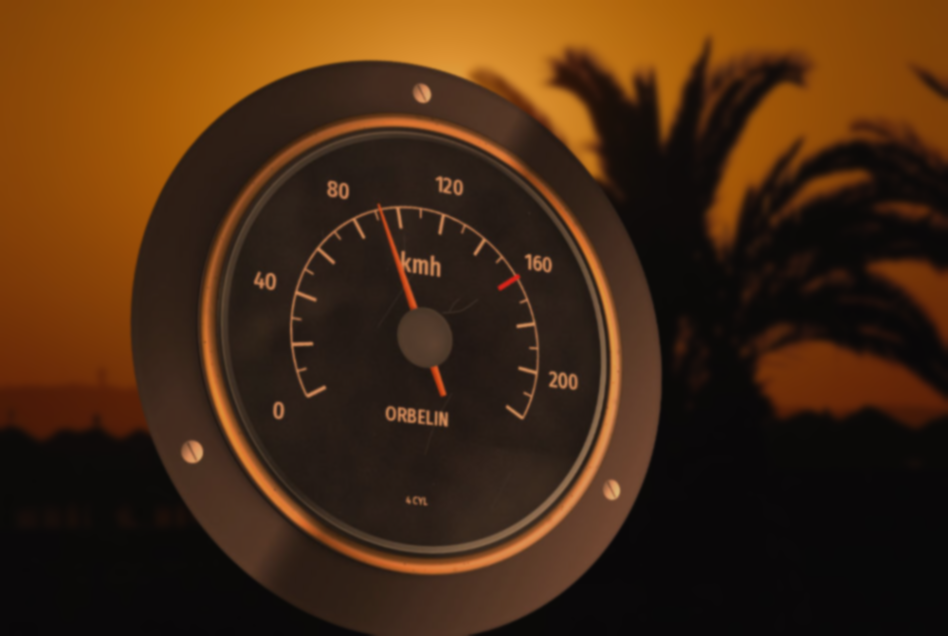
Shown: 90 km/h
